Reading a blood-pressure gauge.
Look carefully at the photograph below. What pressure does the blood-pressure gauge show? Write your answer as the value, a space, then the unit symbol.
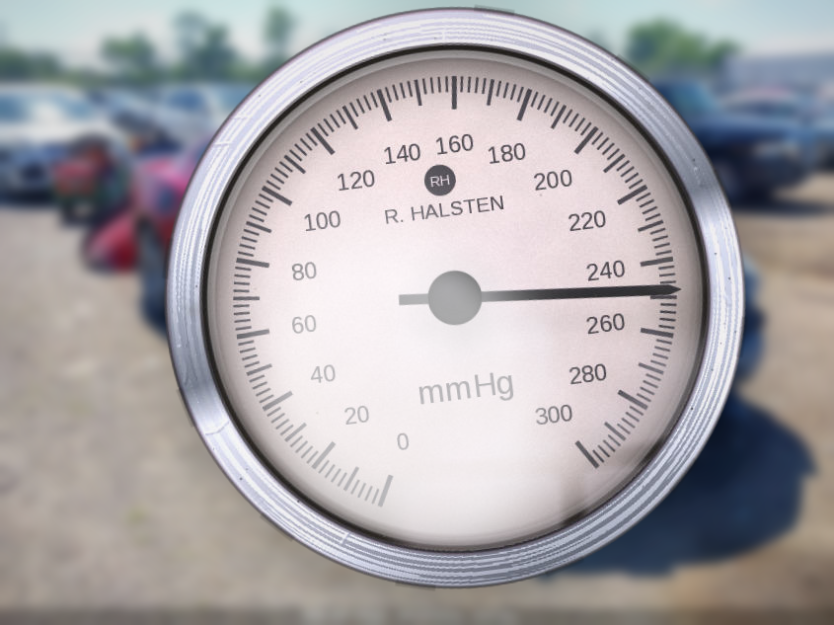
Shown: 248 mmHg
